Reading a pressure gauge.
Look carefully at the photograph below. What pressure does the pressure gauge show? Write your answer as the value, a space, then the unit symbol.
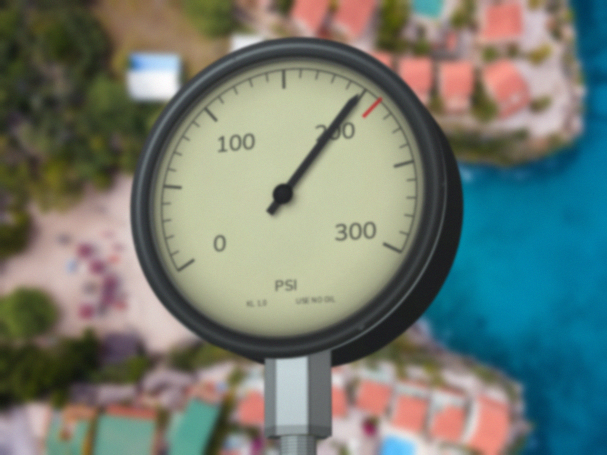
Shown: 200 psi
